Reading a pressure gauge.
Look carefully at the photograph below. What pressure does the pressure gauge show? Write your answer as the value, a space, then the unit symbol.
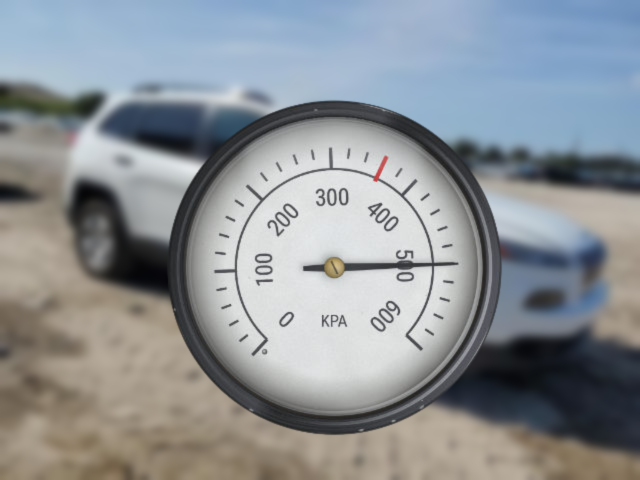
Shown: 500 kPa
